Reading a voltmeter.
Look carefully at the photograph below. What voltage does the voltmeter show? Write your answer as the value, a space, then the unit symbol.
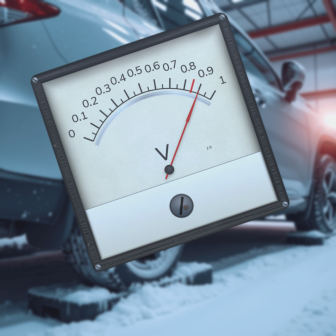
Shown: 0.9 V
